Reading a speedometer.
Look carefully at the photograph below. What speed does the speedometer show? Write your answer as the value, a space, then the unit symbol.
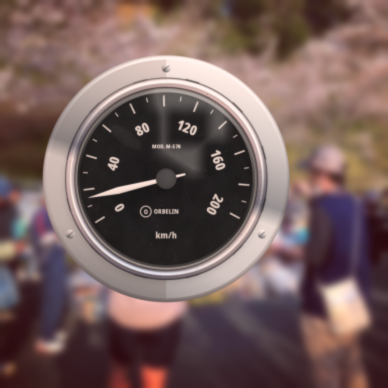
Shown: 15 km/h
